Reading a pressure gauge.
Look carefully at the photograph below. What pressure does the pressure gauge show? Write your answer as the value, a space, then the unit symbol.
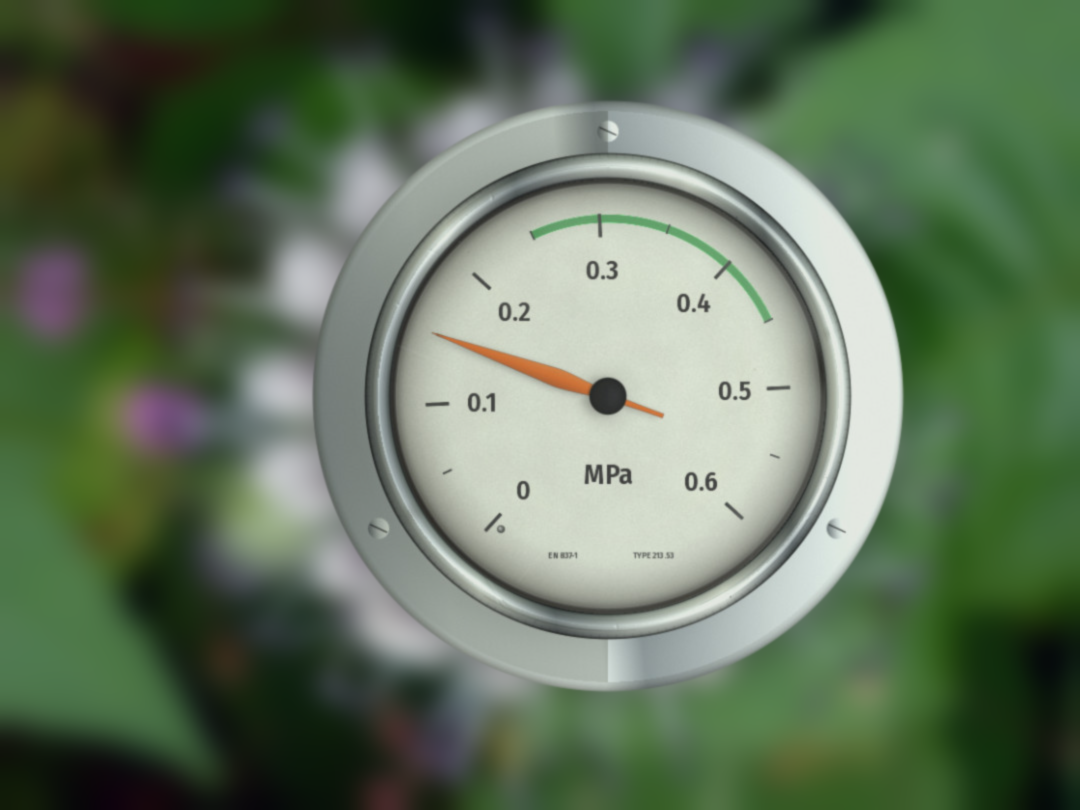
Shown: 0.15 MPa
